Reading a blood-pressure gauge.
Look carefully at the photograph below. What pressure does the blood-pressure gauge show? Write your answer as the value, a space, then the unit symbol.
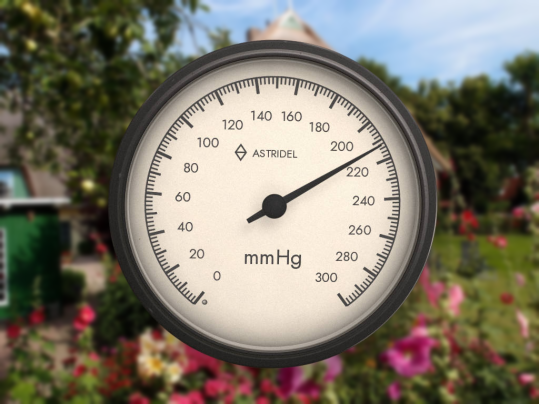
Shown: 212 mmHg
